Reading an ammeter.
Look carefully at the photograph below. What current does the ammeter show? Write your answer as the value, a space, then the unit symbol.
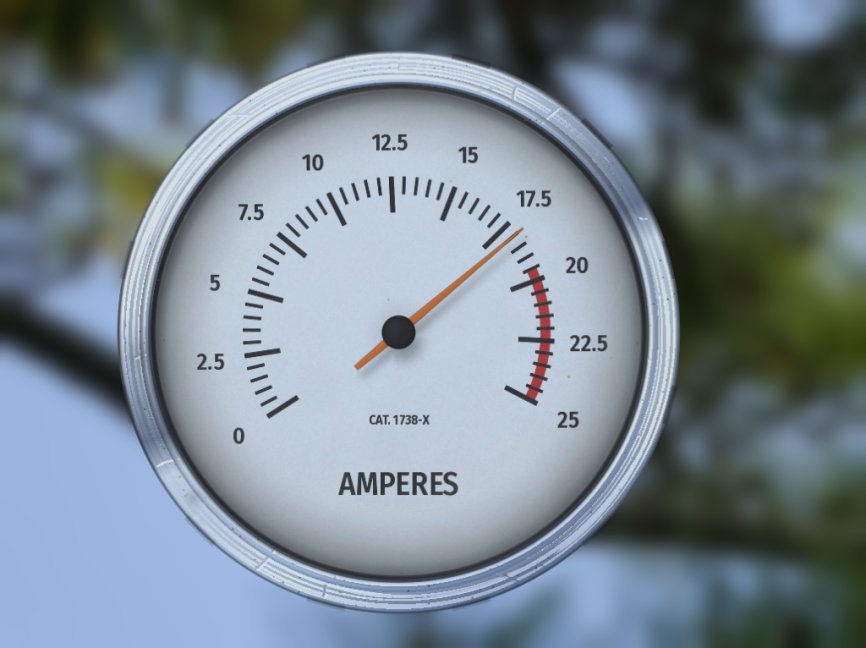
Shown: 18 A
